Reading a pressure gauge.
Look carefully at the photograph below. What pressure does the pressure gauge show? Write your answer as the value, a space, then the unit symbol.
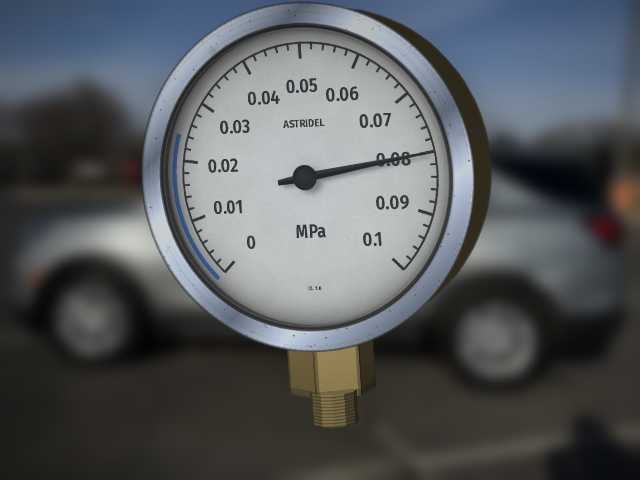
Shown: 0.08 MPa
